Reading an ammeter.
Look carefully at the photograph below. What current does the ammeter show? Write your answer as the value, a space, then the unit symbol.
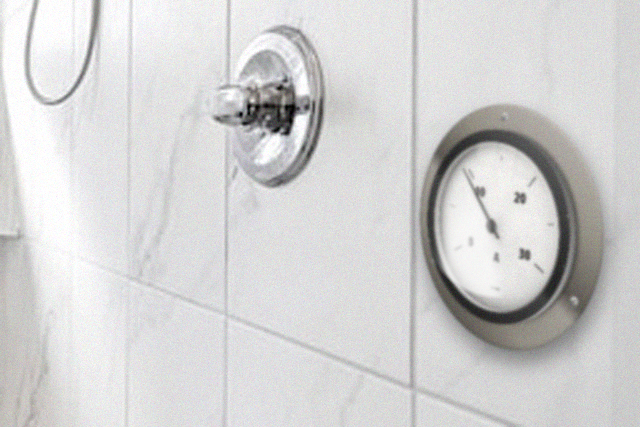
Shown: 10 A
